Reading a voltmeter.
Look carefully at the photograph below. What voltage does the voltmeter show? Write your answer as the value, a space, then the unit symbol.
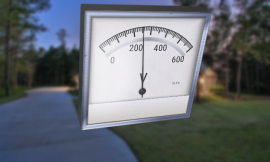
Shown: 250 V
